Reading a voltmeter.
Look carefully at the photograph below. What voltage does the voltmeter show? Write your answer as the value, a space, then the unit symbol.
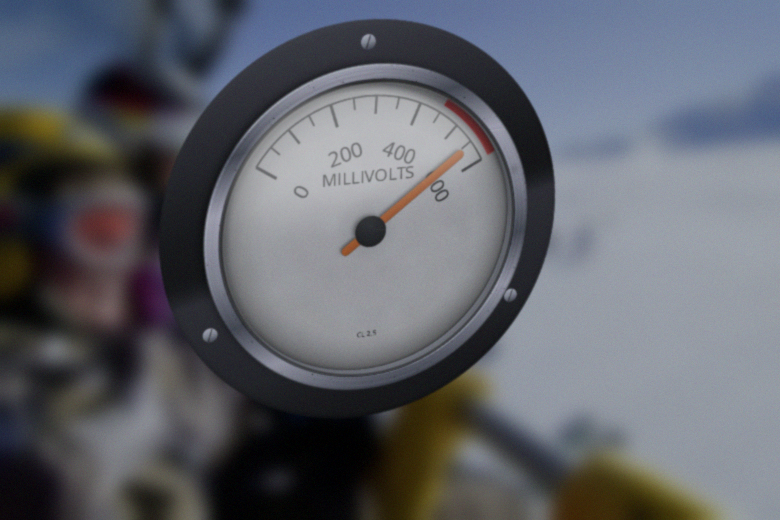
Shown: 550 mV
